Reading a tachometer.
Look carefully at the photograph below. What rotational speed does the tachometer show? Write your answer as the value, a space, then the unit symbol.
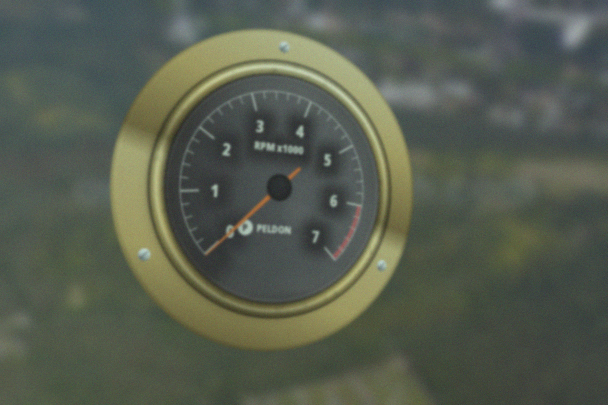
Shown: 0 rpm
